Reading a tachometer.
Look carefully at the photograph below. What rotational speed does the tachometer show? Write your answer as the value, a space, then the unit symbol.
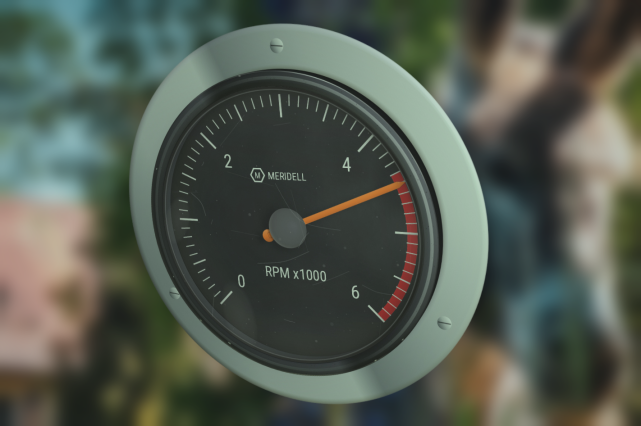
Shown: 4500 rpm
